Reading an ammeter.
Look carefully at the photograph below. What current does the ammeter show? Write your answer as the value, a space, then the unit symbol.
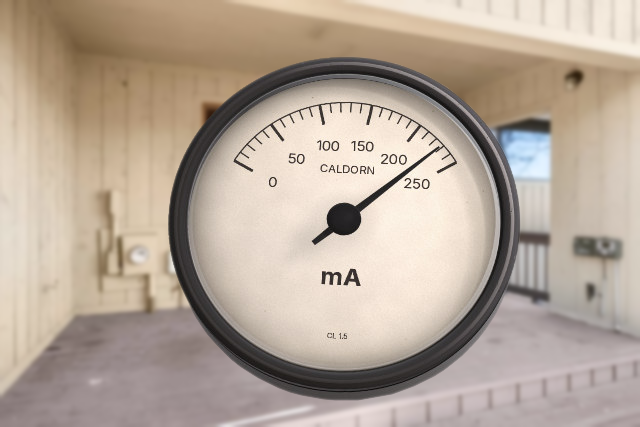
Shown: 230 mA
